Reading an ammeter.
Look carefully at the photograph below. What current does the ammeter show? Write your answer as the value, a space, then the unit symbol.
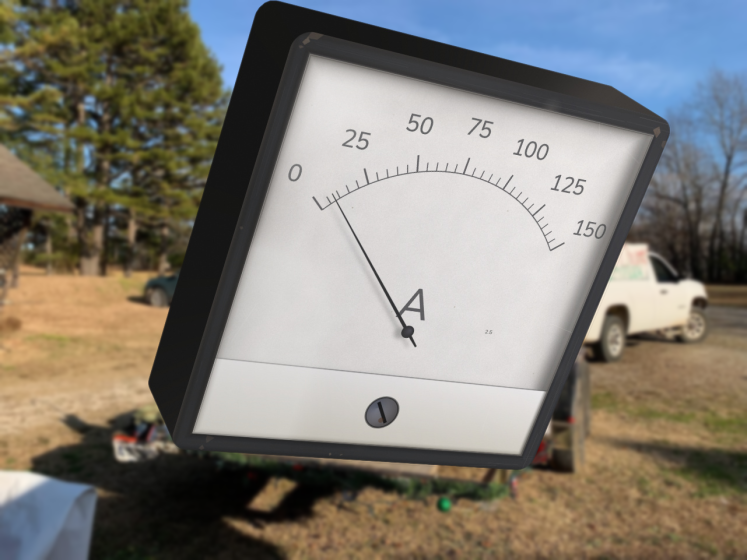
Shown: 7.5 A
